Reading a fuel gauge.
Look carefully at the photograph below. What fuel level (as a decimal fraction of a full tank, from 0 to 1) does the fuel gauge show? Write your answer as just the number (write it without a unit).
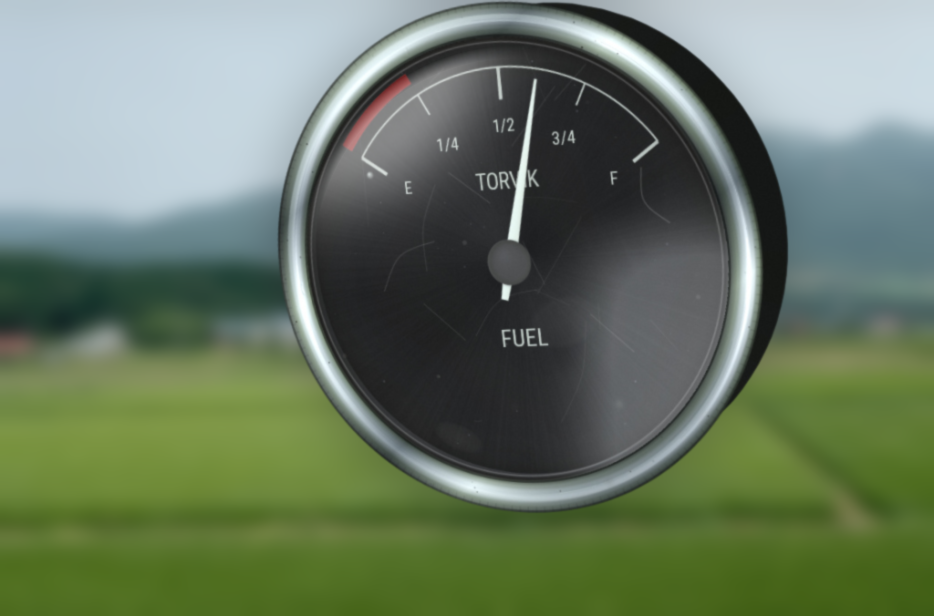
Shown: 0.625
